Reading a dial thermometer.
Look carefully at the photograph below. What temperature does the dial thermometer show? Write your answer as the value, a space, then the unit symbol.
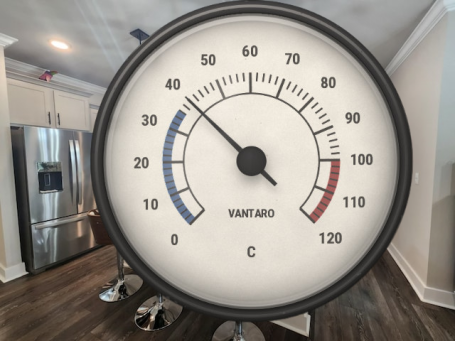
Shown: 40 °C
